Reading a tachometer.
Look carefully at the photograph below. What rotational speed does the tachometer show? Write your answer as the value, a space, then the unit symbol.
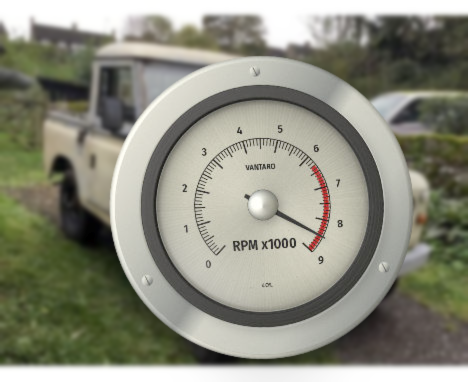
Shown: 8500 rpm
